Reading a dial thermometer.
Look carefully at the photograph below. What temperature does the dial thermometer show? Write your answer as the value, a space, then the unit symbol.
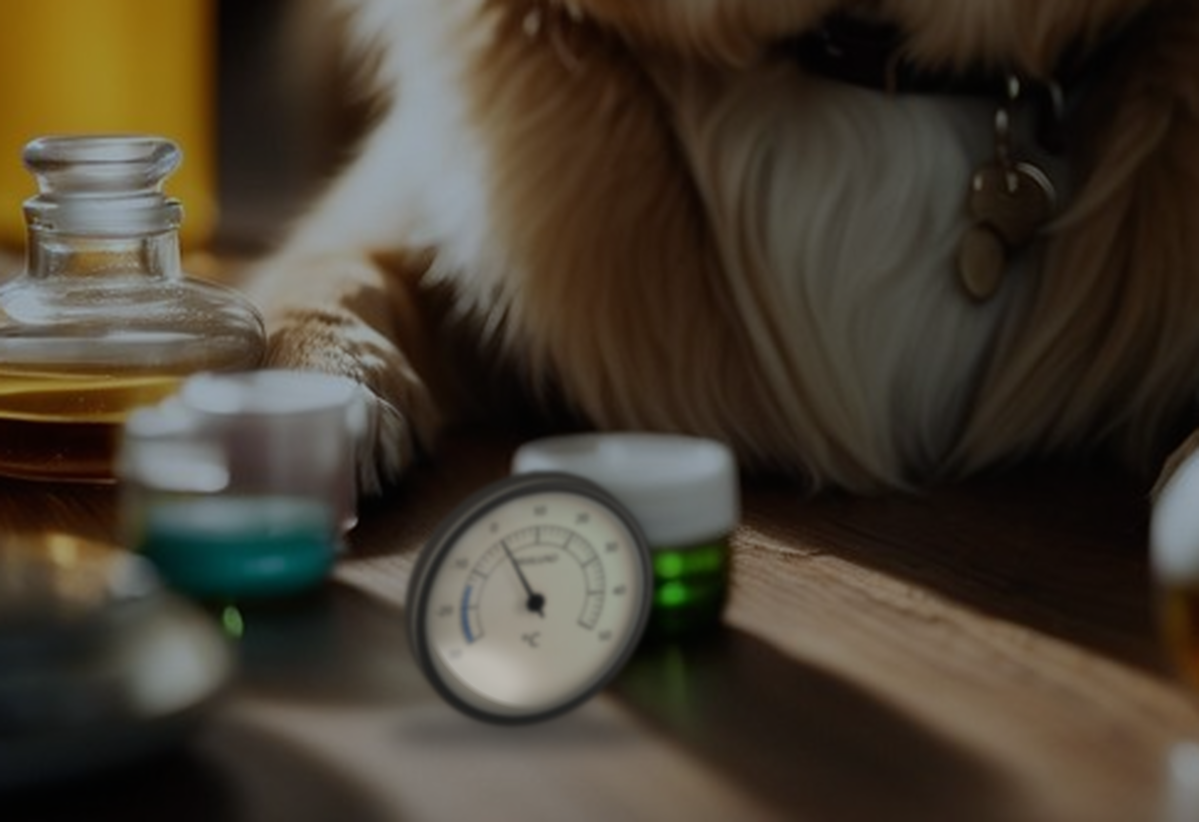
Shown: 0 °C
